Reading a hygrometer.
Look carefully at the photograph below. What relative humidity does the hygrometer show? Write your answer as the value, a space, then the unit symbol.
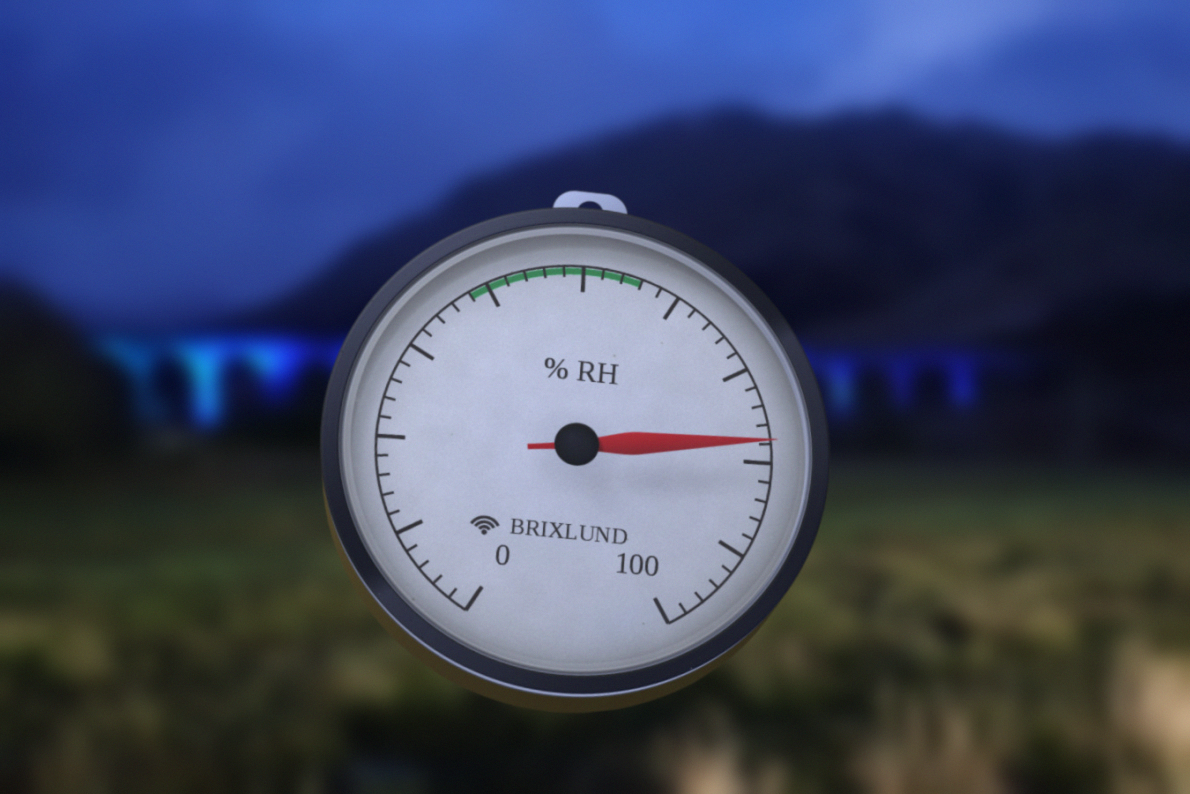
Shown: 78 %
